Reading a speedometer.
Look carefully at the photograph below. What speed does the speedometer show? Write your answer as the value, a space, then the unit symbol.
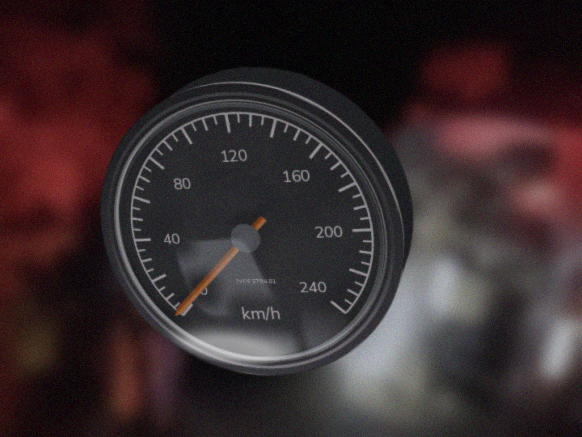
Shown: 2.5 km/h
